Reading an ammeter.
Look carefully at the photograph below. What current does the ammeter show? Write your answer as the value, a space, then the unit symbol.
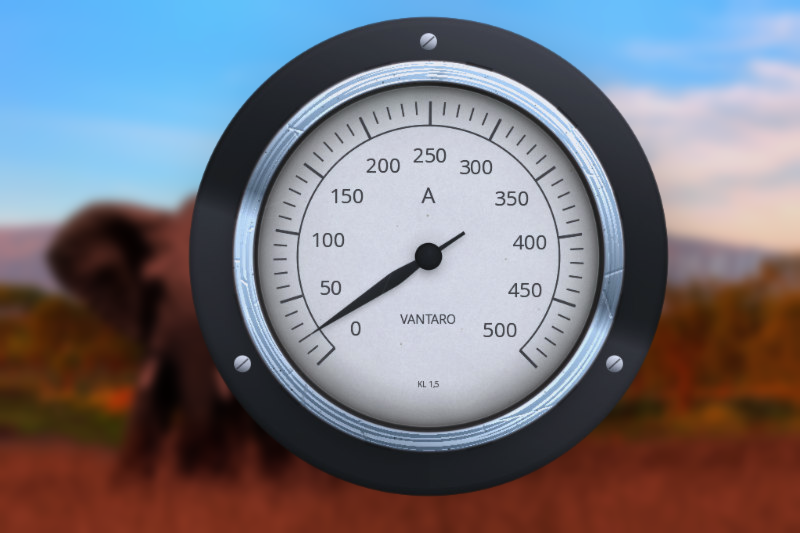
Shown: 20 A
